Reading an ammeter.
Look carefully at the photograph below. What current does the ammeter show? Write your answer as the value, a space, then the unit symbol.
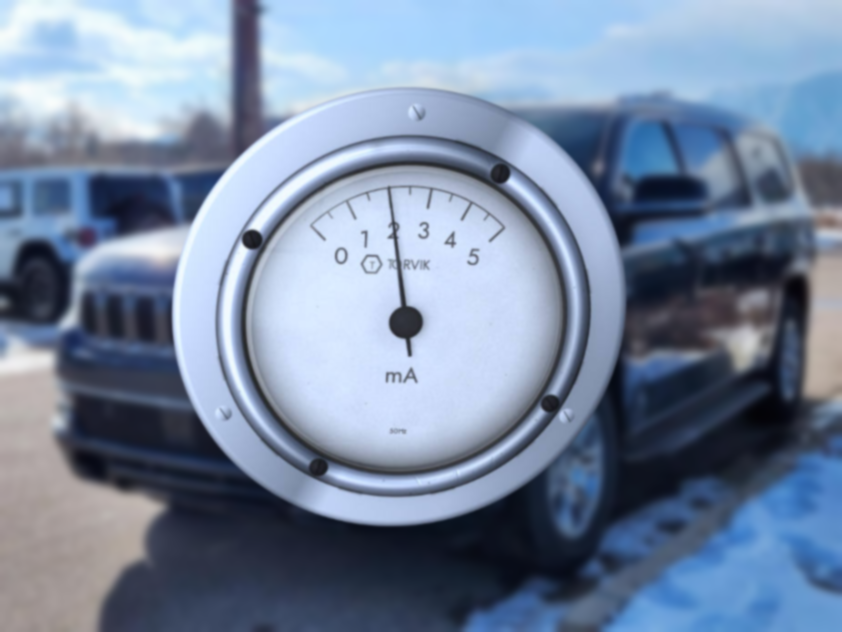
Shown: 2 mA
